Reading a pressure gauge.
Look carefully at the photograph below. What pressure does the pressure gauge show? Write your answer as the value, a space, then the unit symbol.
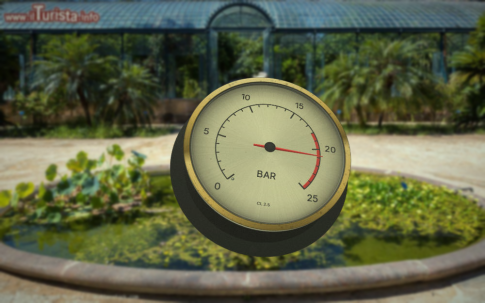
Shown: 21 bar
